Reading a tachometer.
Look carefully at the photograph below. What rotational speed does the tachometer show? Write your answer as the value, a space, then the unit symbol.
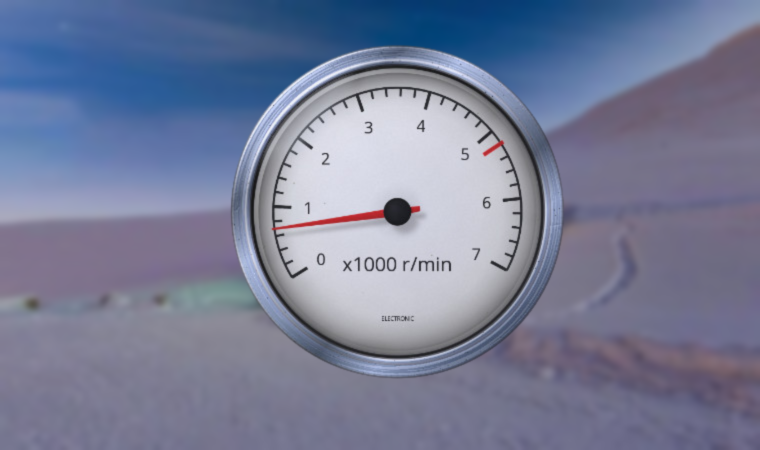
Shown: 700 rpm
